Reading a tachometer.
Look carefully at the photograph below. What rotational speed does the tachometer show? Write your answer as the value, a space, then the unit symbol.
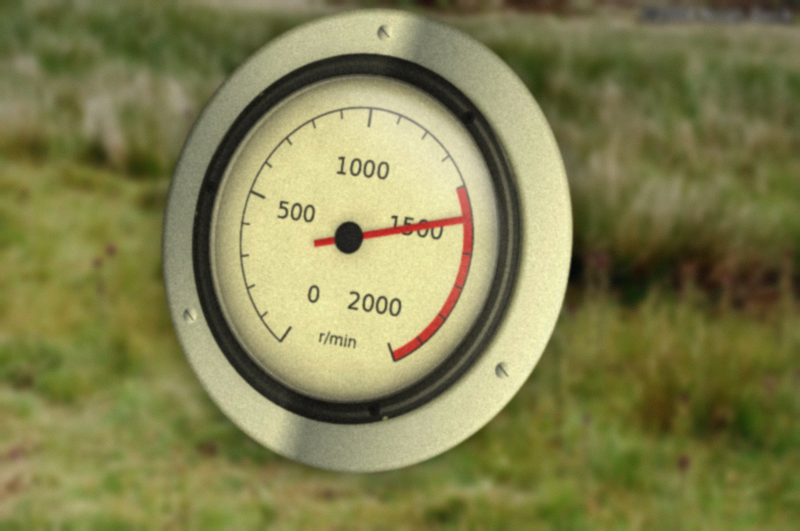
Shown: 1500 rpm
